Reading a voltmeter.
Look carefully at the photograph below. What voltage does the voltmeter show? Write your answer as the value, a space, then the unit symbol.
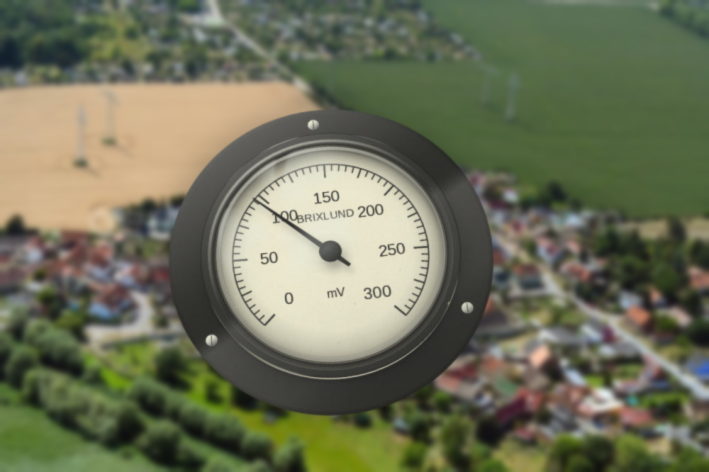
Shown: 95 mV
